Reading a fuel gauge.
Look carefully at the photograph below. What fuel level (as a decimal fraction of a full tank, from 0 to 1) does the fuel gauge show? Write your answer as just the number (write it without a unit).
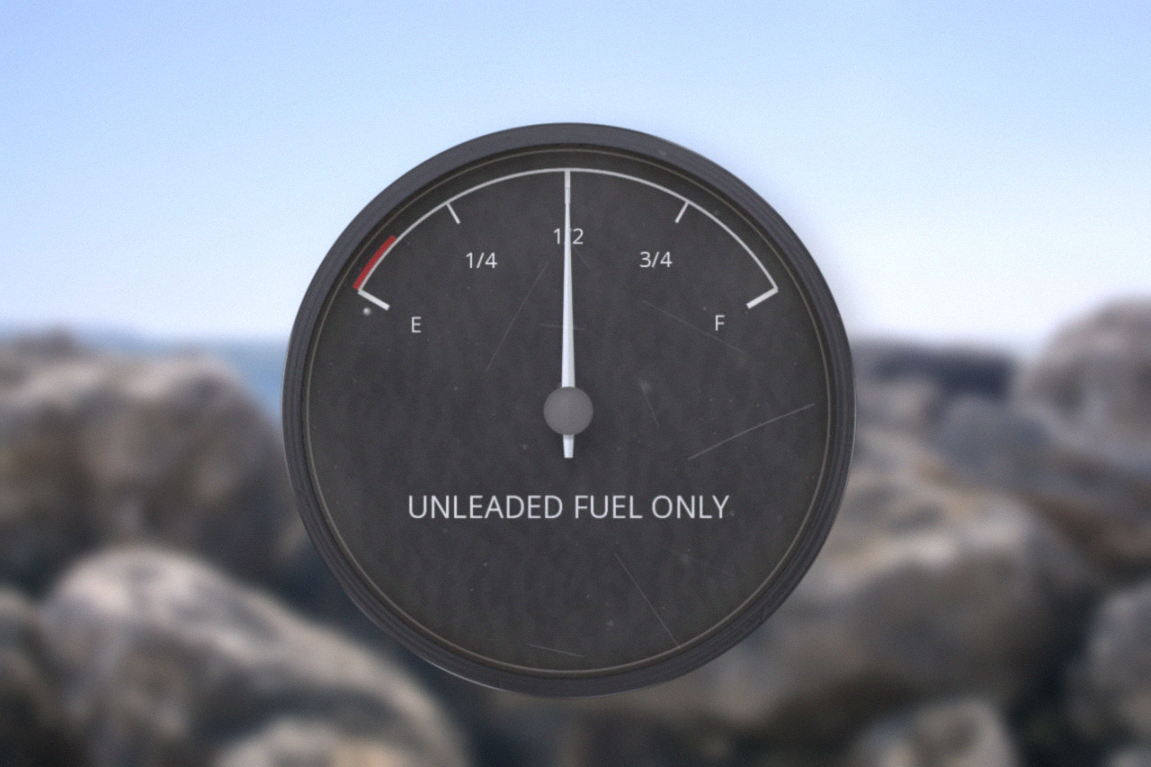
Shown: 0.5
